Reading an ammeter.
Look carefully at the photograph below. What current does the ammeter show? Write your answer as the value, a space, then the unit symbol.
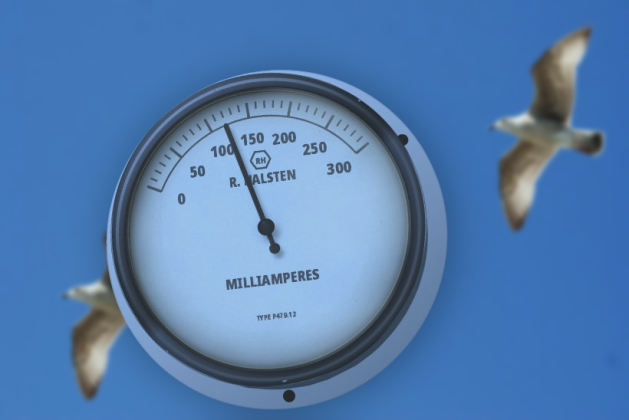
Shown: 120 mA
